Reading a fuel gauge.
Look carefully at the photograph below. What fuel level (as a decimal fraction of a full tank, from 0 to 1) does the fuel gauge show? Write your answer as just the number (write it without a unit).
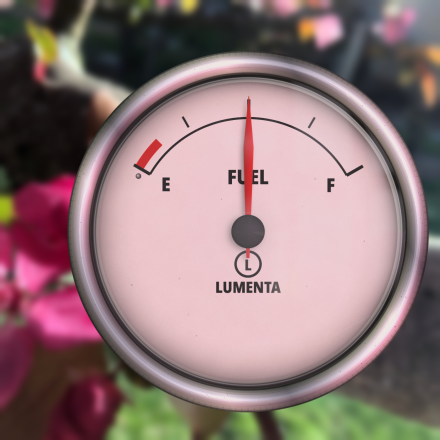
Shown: 0.5
